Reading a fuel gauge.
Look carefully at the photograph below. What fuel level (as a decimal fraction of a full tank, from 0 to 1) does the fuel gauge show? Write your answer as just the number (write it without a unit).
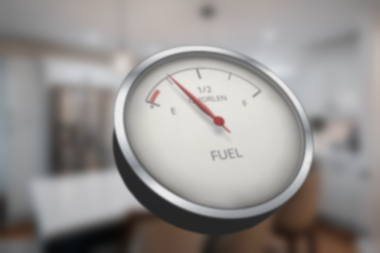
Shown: 0.25
